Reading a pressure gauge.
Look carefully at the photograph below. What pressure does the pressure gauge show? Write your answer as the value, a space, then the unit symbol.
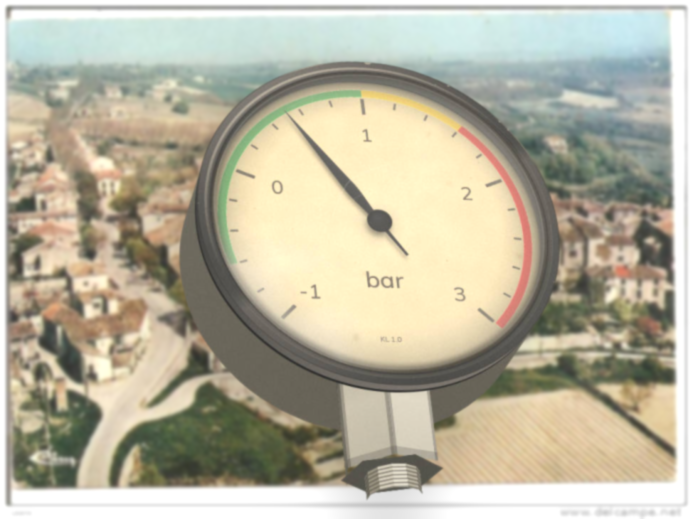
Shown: 0.5 bar
